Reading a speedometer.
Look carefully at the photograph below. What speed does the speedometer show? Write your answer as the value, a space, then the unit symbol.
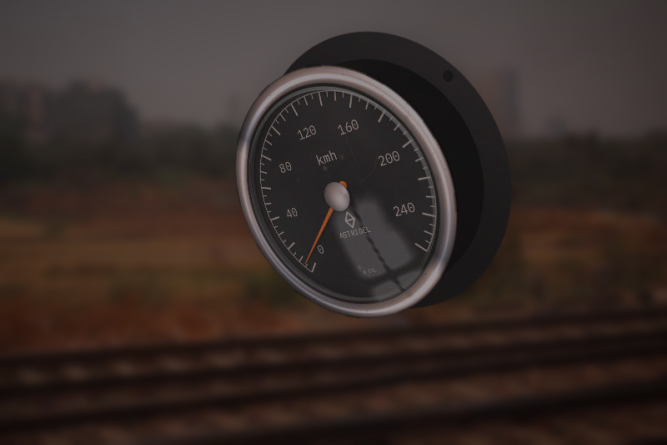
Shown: 5 km/h
